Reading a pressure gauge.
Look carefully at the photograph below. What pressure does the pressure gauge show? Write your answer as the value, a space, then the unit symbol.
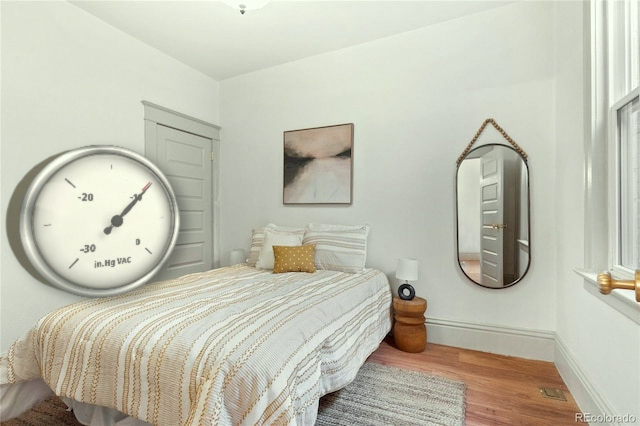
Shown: -10 inHg
